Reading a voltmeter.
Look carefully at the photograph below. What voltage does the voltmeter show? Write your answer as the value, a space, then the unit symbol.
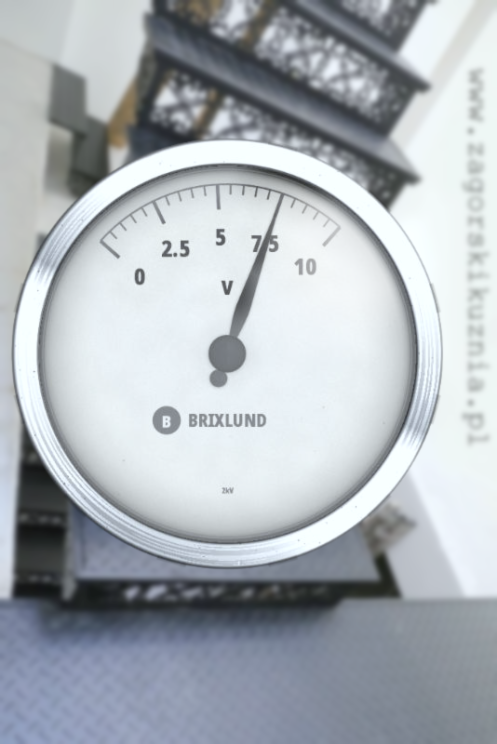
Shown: 7.5 V
